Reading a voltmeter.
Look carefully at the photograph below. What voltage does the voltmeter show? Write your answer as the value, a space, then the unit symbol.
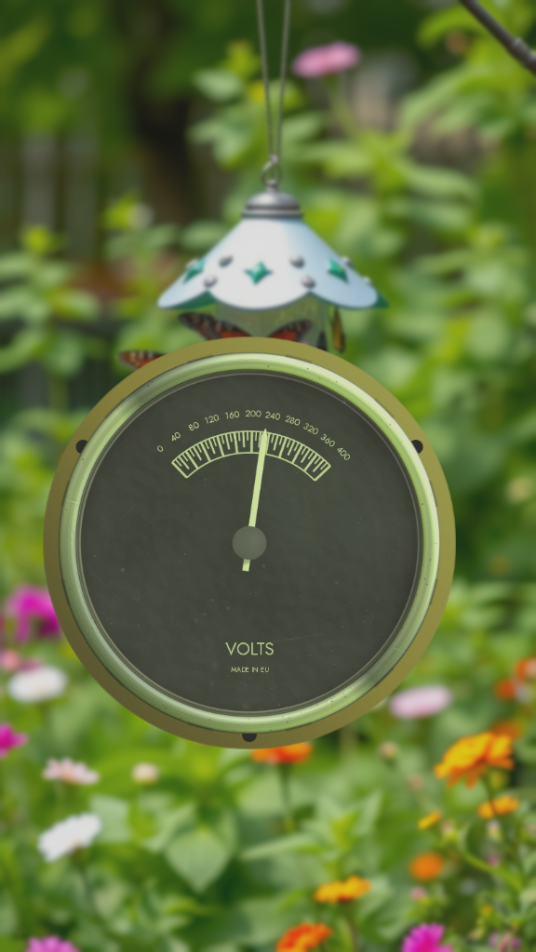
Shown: 230 V
